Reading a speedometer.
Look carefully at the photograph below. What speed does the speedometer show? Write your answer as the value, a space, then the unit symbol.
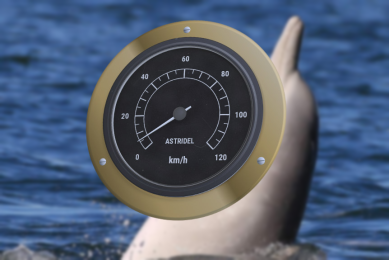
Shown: 5 km/h
